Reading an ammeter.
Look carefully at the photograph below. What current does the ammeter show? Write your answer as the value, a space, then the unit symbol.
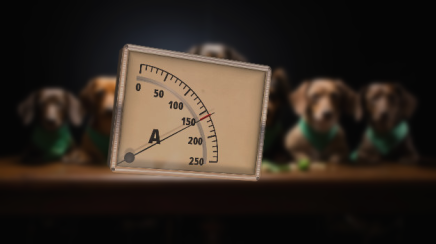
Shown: 160 A
